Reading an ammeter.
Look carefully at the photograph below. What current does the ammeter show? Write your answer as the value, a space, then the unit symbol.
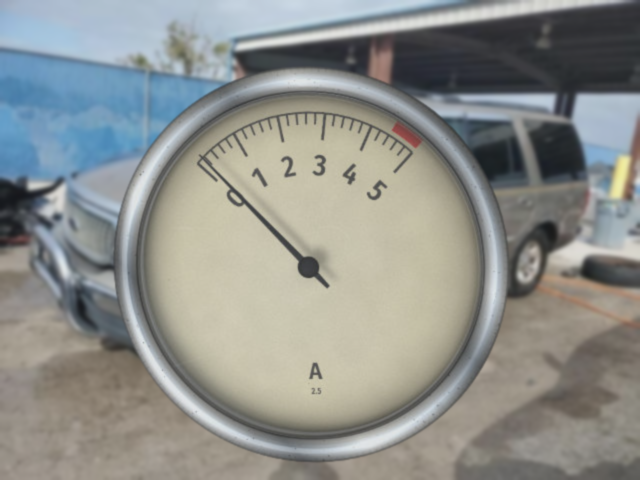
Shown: 0.2 A
